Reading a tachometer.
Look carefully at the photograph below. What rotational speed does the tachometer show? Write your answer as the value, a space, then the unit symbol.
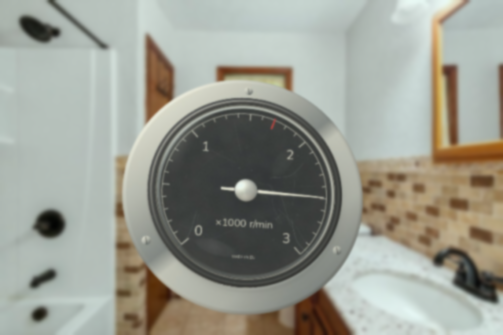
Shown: 2500 rpm
